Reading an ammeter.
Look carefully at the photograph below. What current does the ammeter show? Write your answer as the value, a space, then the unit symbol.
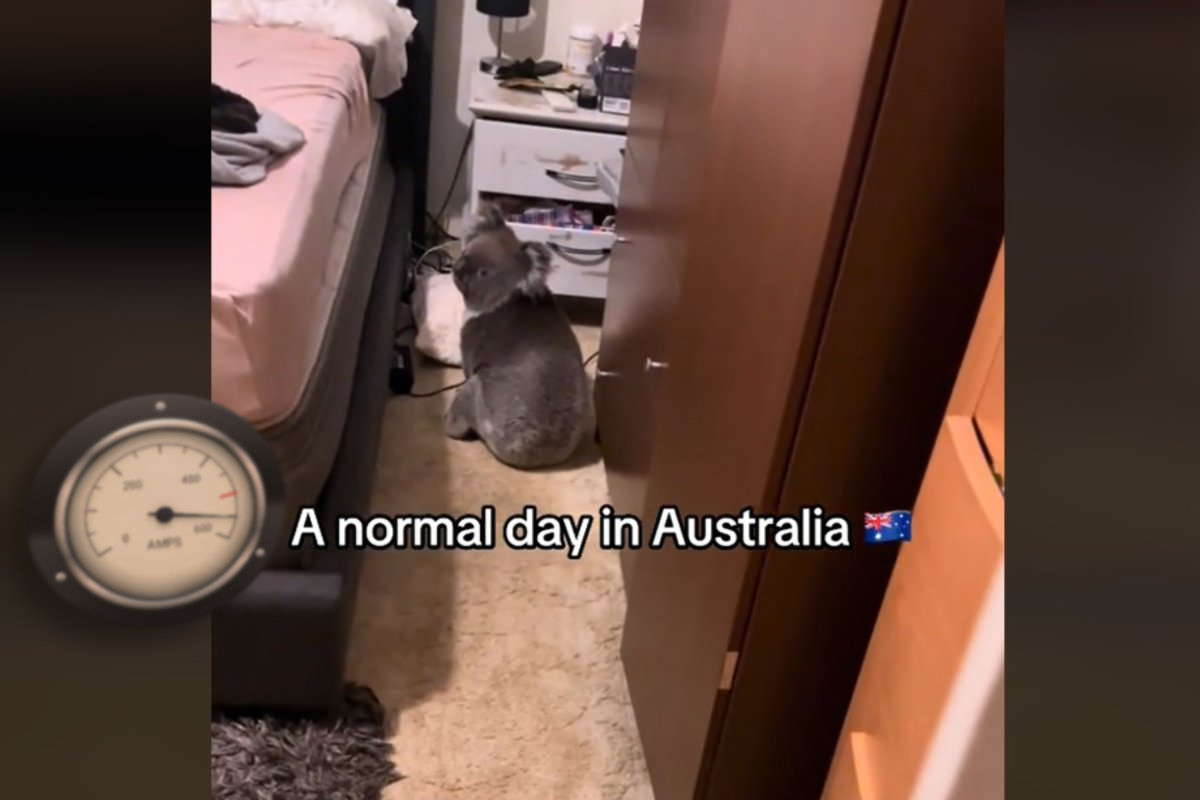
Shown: 550 A
